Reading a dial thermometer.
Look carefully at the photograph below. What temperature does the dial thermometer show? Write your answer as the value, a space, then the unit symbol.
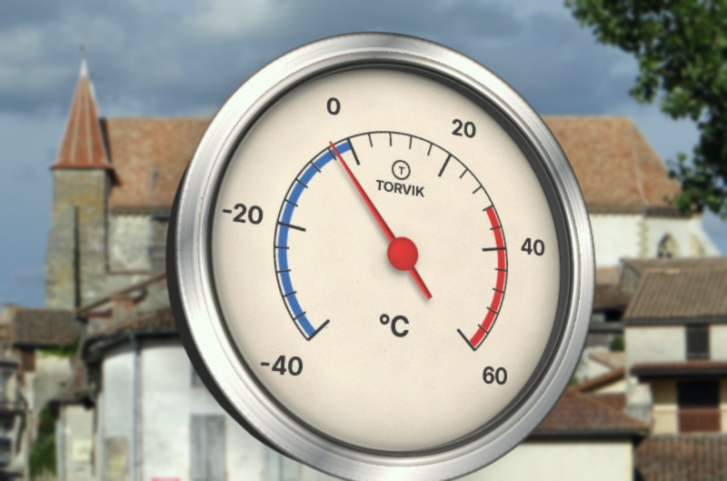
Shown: -4 °C
